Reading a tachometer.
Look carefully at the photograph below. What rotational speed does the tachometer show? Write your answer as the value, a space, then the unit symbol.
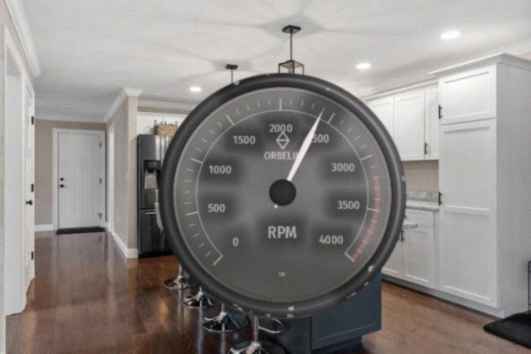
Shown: 2400 rpm
